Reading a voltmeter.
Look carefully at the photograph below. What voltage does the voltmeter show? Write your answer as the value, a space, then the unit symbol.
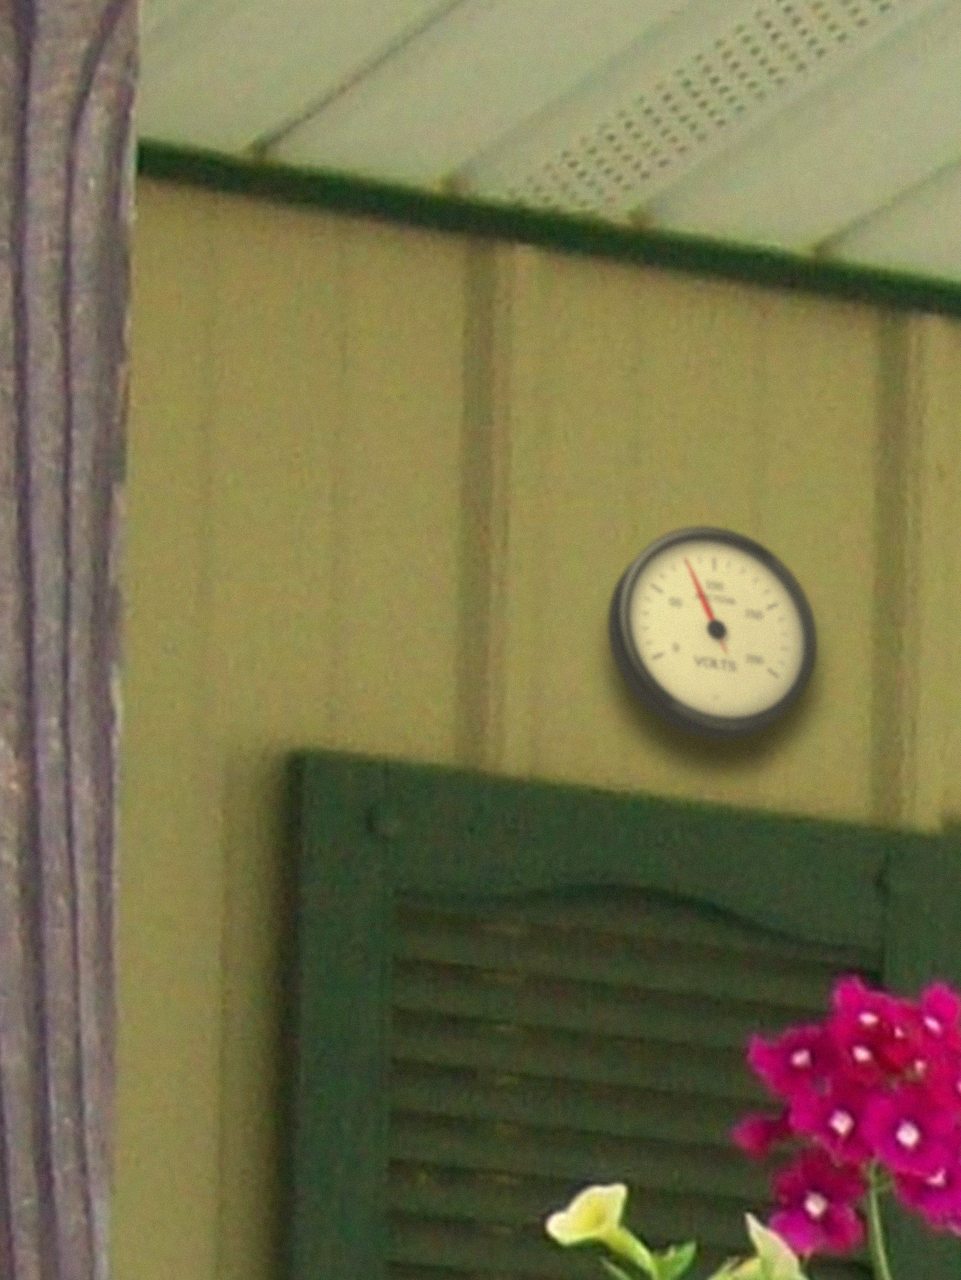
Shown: 80 V
